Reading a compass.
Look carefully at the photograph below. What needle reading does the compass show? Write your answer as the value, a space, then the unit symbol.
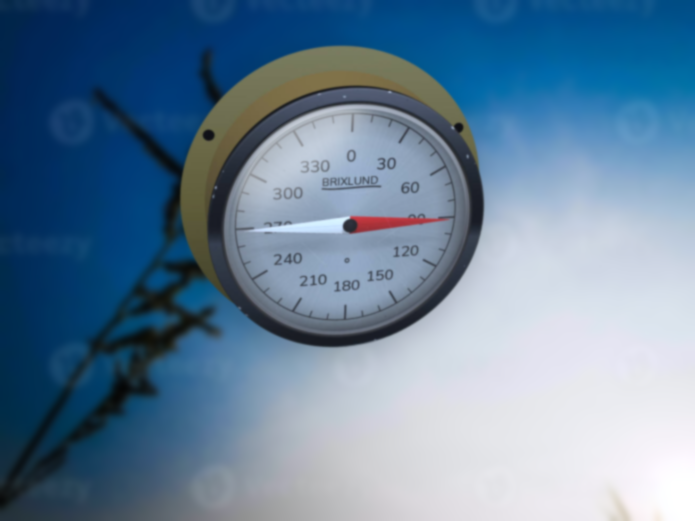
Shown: 90 °
